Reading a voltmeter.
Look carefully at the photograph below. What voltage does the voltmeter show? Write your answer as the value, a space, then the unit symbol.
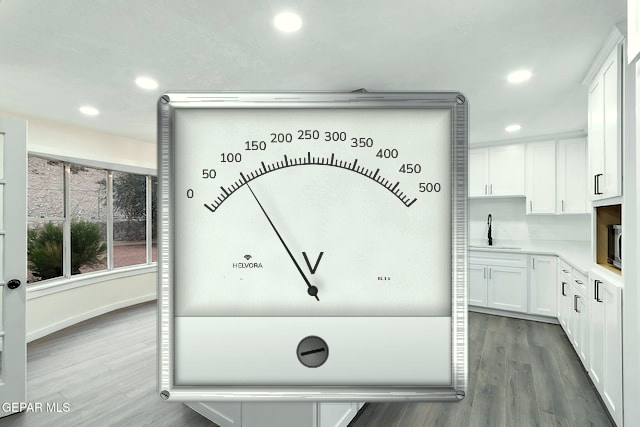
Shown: 100 V
